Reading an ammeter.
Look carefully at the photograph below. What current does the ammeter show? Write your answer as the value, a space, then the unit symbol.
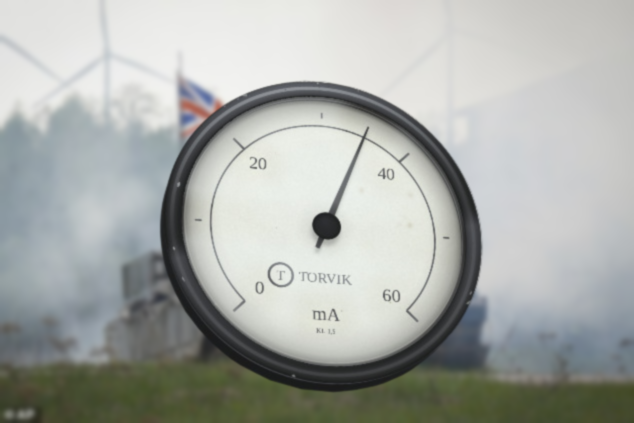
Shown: 35 mA
